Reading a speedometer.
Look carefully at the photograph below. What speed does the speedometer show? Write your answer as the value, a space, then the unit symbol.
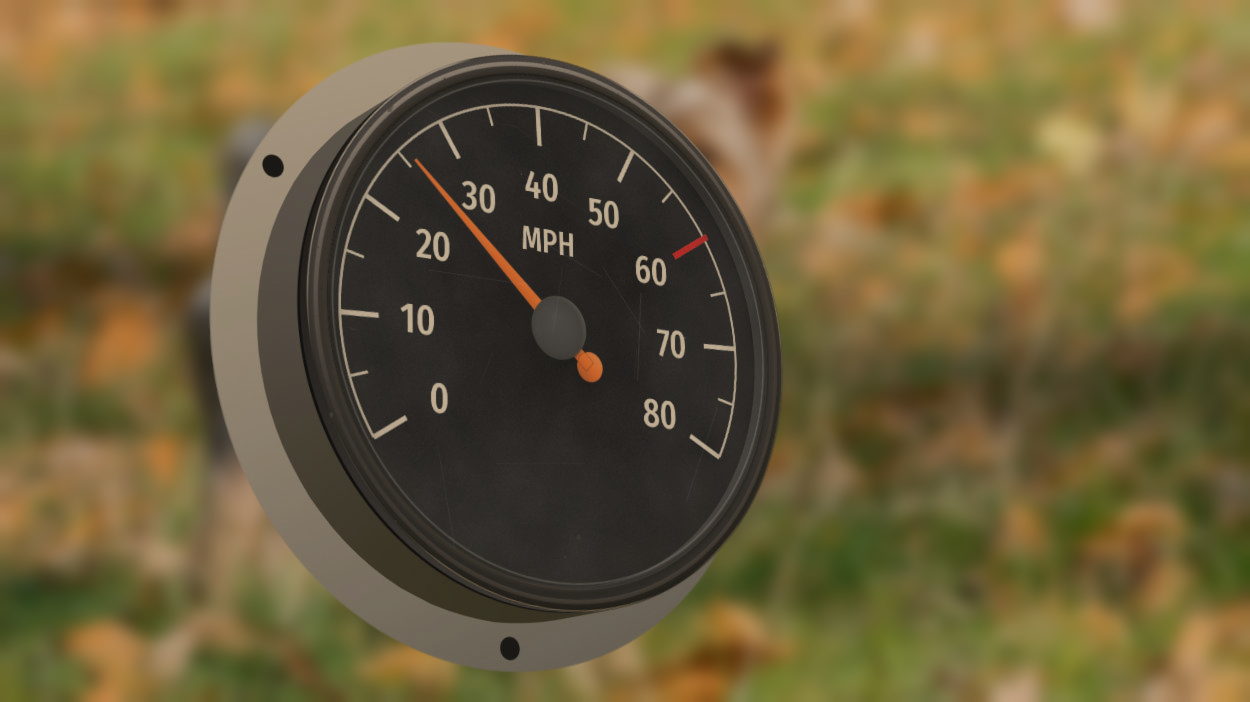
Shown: 25 mph
